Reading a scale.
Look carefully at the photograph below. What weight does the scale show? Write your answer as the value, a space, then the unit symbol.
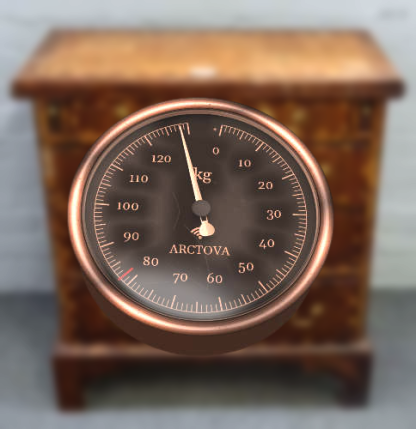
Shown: 128 kg
